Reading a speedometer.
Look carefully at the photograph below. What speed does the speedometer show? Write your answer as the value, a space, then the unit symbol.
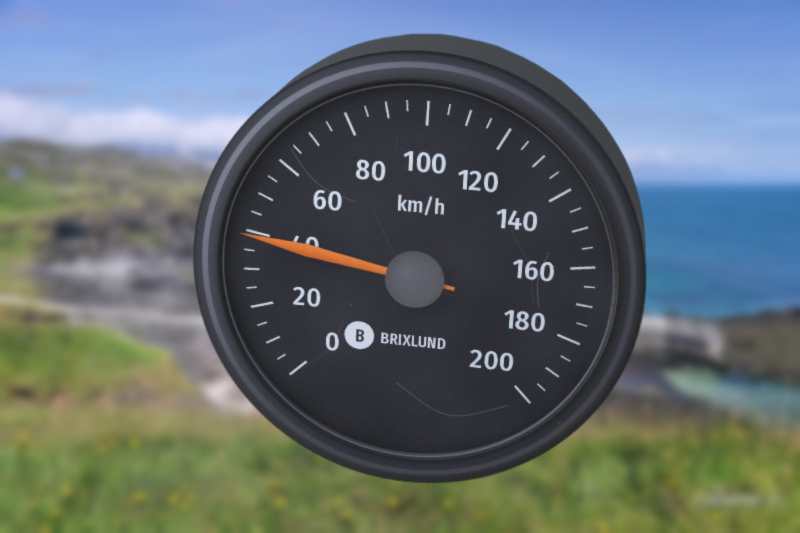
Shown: 40 km/h
